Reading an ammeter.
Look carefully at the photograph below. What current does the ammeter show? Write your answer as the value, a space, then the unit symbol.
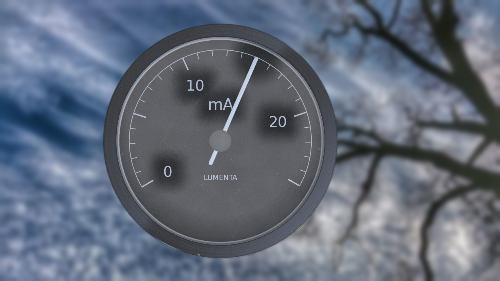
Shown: 15 mA
